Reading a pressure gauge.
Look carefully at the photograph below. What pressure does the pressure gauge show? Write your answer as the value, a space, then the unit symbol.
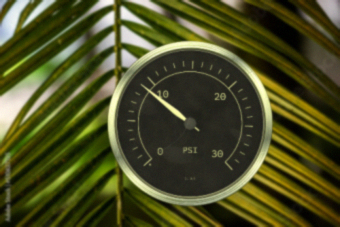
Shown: 9 psi
